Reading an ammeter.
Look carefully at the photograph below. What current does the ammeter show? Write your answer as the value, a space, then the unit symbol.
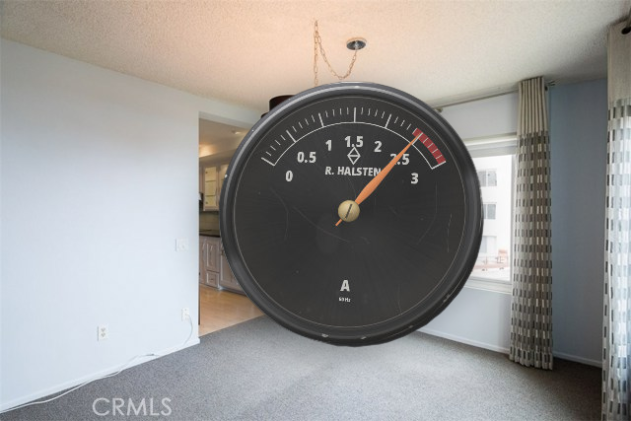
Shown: 2.5 A
